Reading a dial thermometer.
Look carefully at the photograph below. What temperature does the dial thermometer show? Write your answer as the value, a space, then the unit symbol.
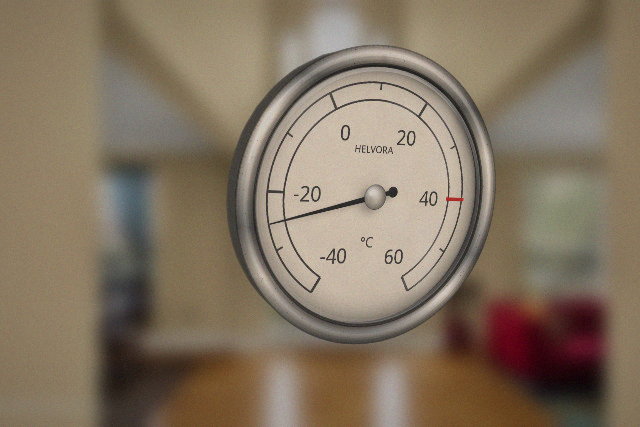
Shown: -25 °C
